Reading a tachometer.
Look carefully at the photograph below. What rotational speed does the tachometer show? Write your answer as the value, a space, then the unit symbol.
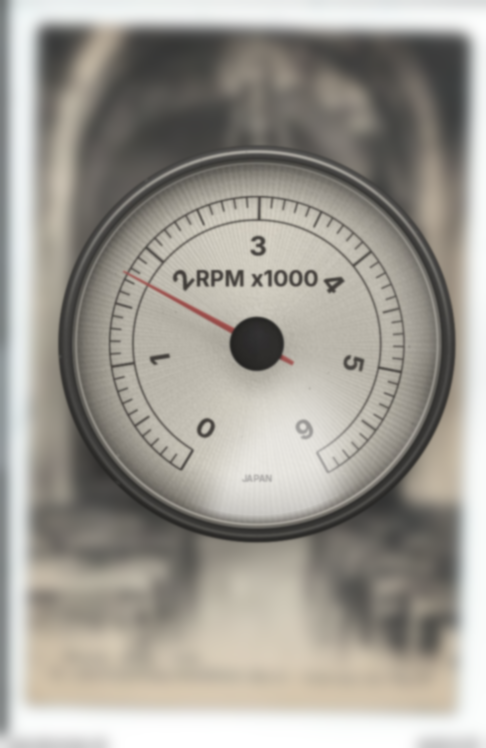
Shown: 1750 rpm
